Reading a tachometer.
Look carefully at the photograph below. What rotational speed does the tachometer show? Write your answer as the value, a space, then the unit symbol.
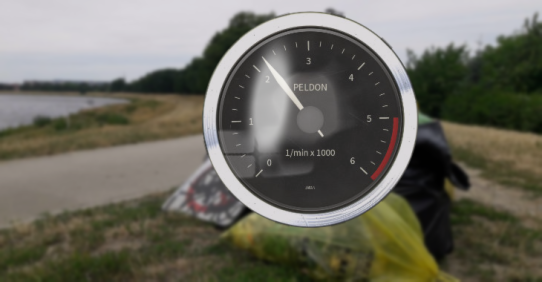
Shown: 2200 rpm
